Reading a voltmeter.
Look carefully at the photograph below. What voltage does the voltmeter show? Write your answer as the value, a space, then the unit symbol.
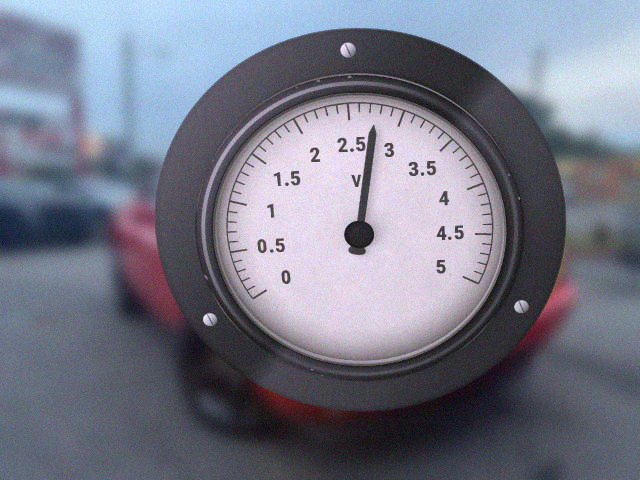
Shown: 2.75 V
